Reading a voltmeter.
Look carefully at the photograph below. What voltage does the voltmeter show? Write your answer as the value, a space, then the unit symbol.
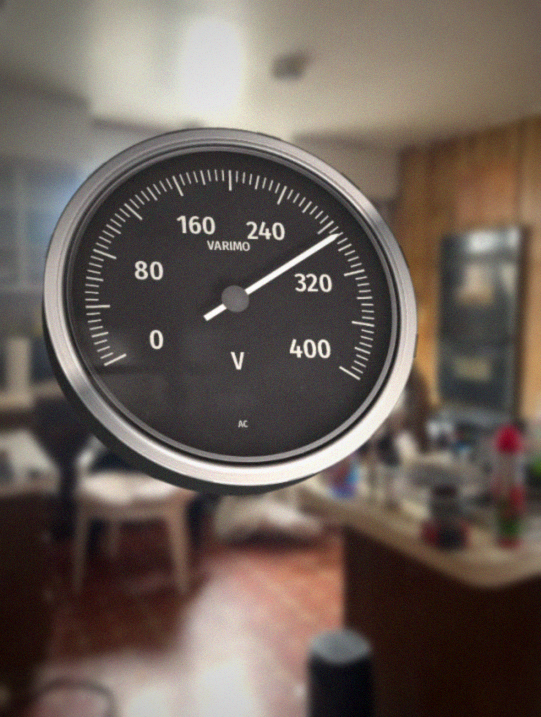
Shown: 290 V
